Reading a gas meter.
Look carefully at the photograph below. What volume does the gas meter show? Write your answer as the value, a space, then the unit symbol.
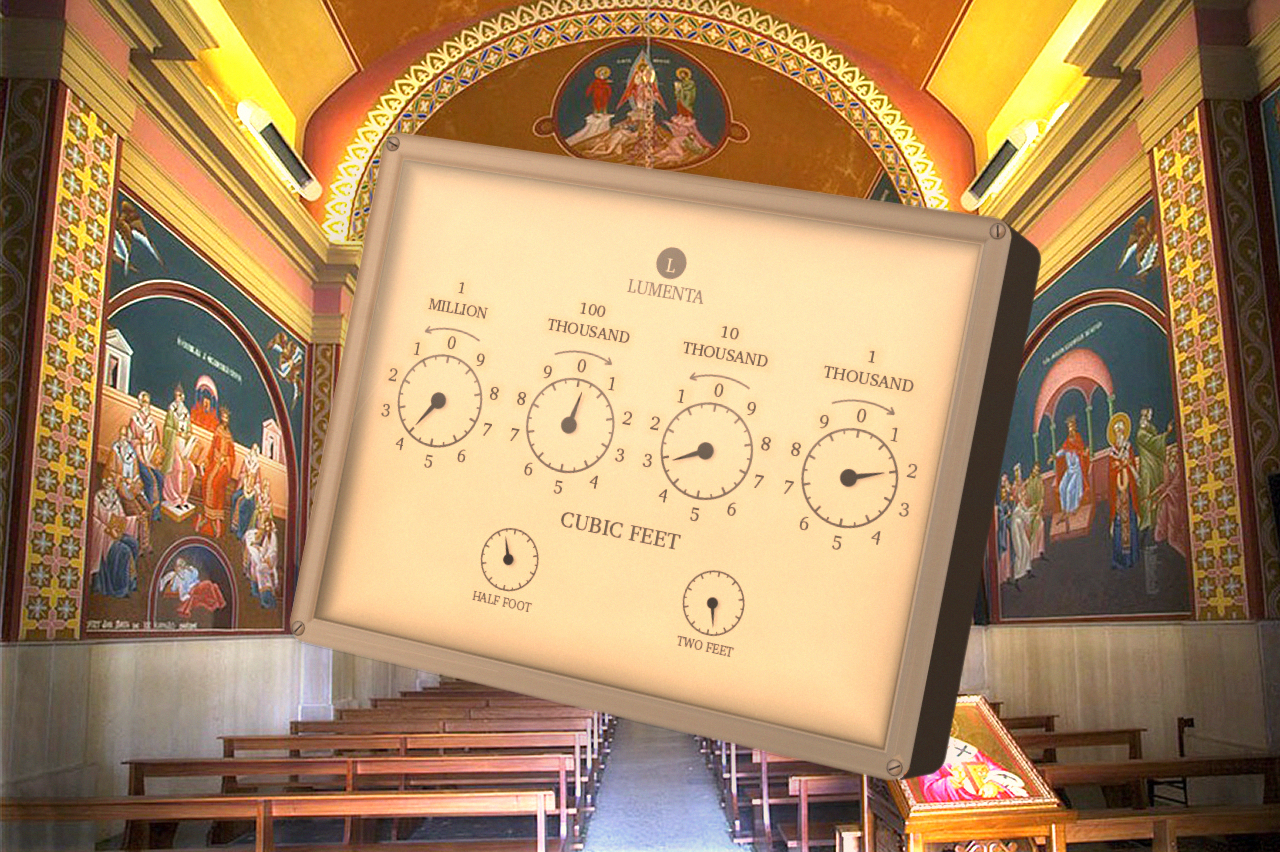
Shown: 403200 ft³
